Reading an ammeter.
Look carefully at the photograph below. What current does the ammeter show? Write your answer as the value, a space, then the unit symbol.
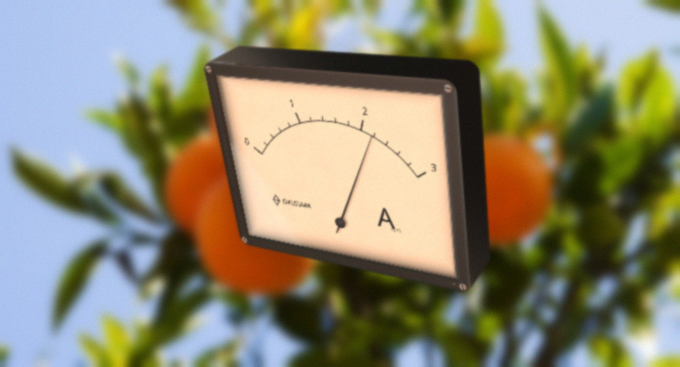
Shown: 2.2 A
